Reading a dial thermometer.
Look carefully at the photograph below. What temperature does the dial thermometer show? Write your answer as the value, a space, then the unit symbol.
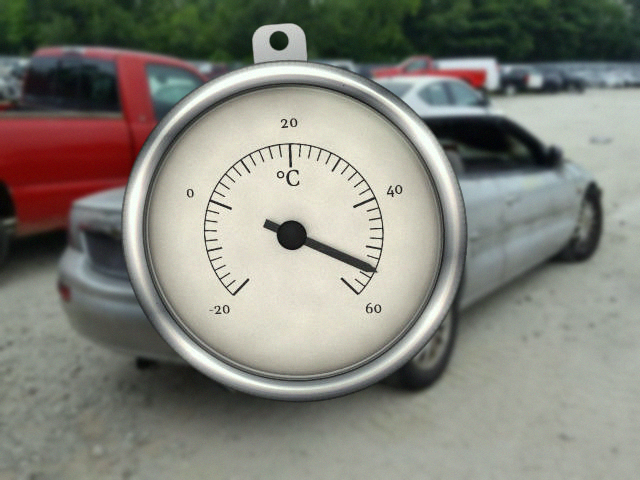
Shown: 54 °C
